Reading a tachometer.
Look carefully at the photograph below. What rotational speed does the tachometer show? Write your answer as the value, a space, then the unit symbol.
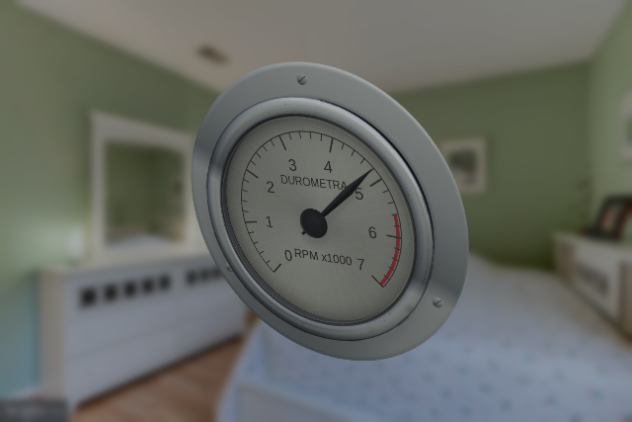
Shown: 4800 rpm
